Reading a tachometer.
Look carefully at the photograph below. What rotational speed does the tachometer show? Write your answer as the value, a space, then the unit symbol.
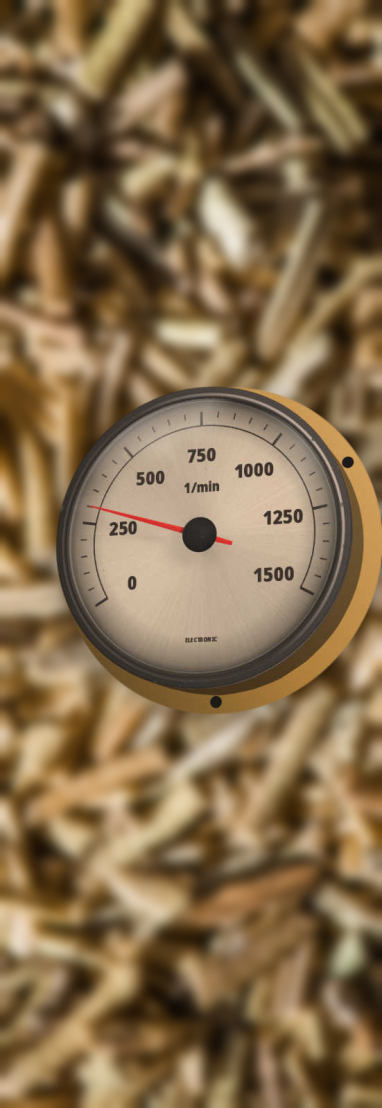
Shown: 300 rpm
